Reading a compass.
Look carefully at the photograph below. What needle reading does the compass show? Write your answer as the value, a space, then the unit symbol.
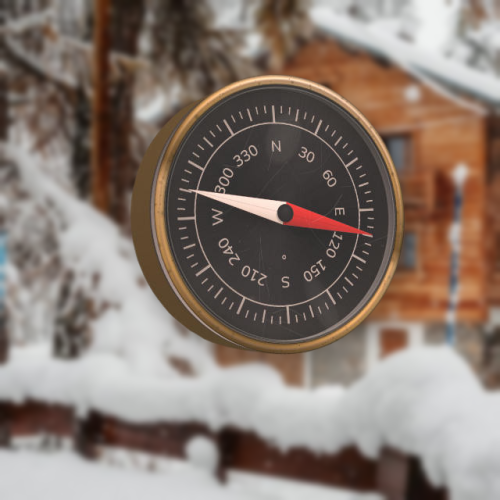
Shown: 105 °
